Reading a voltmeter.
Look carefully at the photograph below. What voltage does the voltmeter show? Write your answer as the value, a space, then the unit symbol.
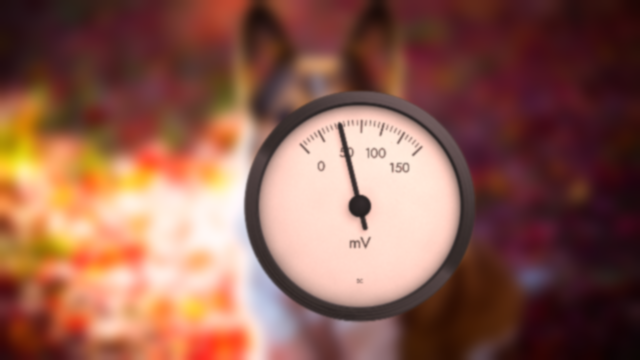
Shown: 50 mV
